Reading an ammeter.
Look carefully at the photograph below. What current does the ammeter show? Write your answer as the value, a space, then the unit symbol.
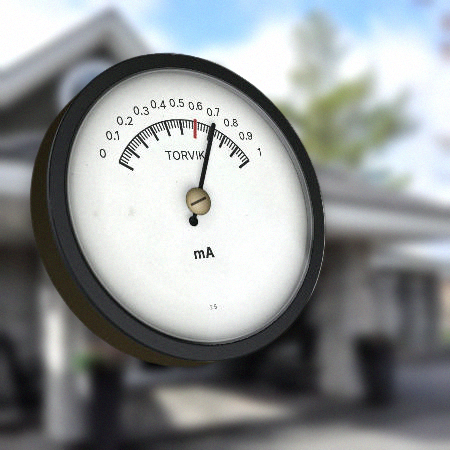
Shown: 0.7 mA
